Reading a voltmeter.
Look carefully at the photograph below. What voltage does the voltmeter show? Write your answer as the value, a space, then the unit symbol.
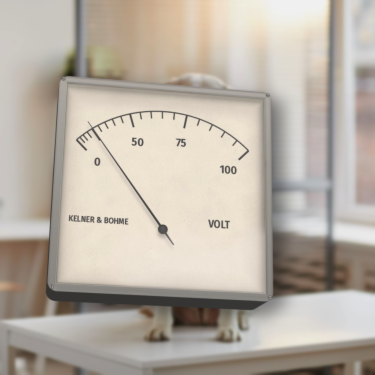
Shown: 25 V
